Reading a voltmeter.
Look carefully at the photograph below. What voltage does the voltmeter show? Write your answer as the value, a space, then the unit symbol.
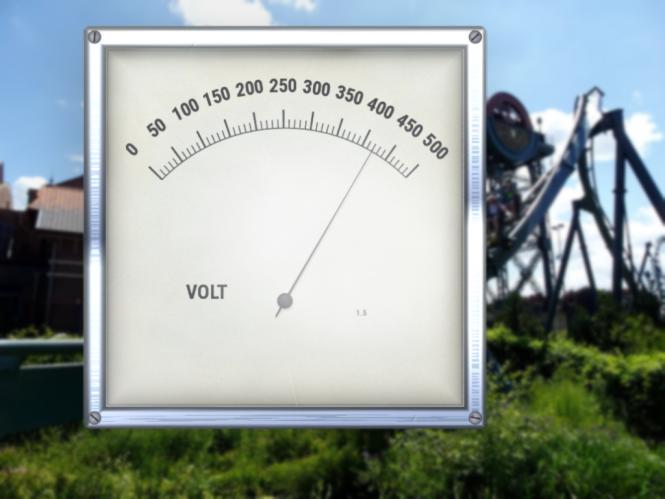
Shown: 420 V
